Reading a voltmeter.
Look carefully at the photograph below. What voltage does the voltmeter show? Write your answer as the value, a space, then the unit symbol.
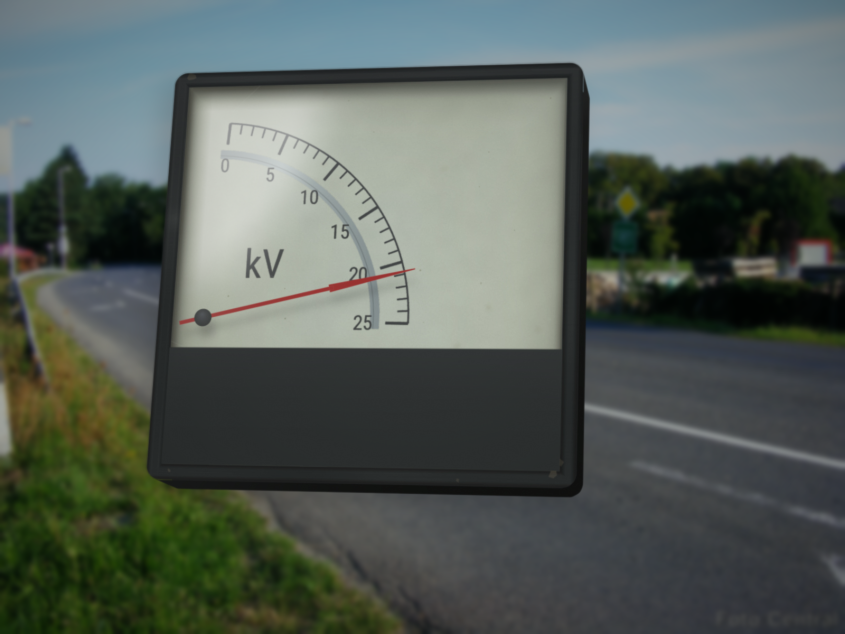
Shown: 21 kV
